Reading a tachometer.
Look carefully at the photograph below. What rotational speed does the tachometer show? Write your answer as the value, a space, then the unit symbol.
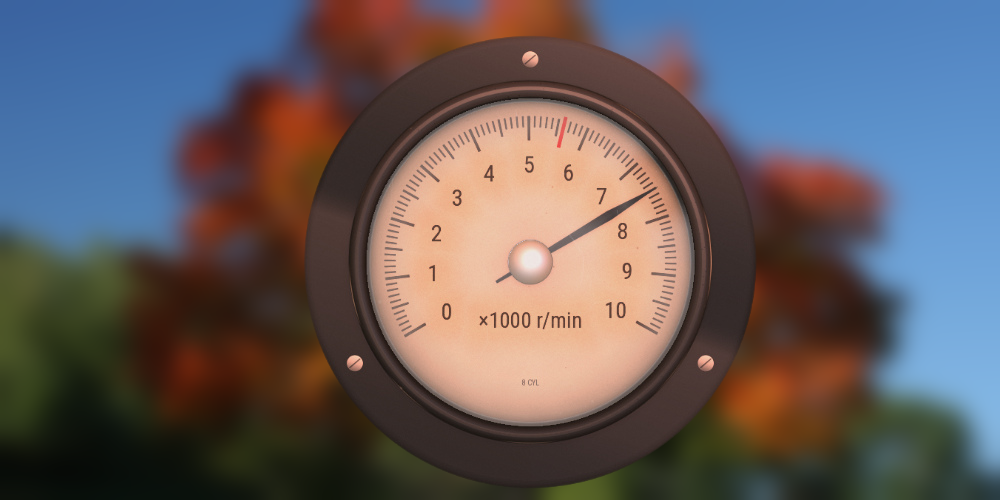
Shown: 7500 rpm
